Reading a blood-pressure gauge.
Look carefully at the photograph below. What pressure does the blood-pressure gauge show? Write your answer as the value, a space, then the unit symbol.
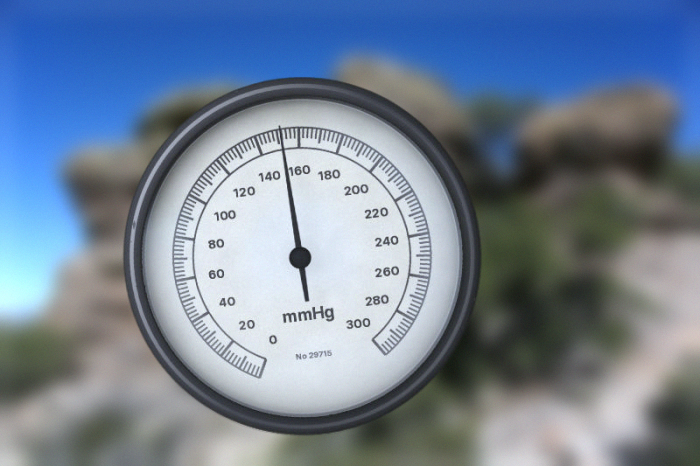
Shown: 152 mmHg
